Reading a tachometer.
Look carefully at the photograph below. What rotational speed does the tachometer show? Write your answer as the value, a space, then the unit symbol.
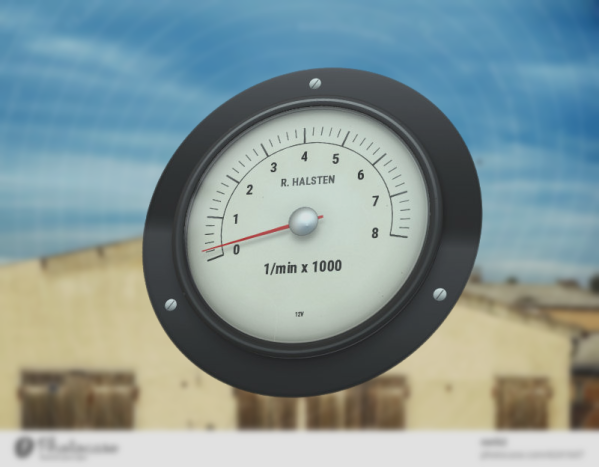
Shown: 200 rpm
